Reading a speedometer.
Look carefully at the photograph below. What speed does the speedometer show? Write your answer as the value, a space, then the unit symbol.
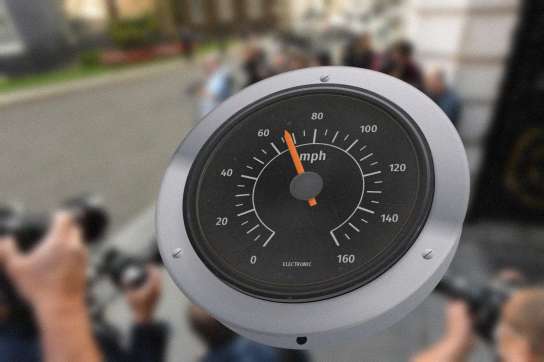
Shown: 67.5 mph
